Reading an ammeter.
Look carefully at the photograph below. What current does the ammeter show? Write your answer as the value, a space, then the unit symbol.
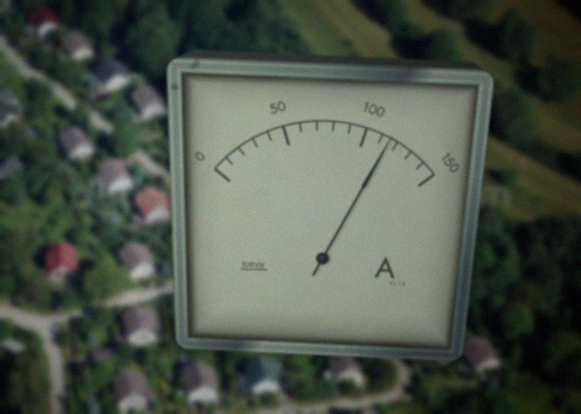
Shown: 115 A
